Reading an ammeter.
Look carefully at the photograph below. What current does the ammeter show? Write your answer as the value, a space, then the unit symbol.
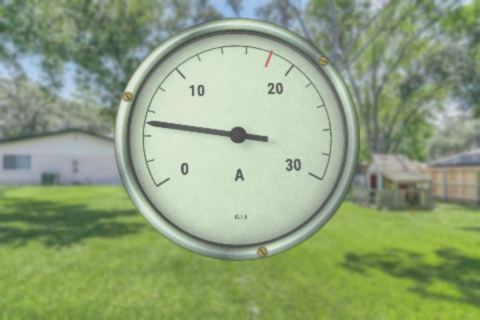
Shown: 5 A
